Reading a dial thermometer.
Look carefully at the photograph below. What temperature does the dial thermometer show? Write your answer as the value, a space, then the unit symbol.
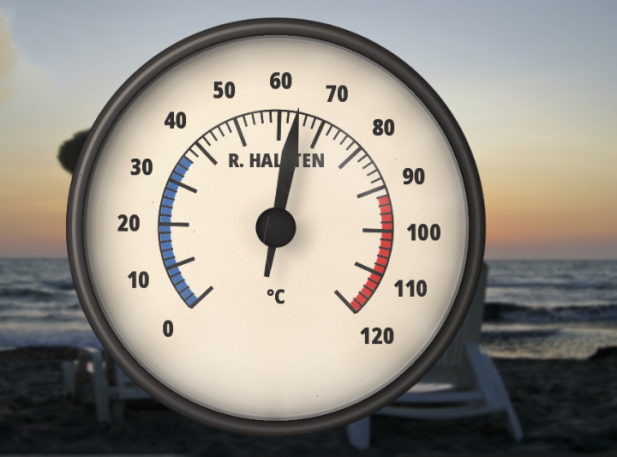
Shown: 64 °C
